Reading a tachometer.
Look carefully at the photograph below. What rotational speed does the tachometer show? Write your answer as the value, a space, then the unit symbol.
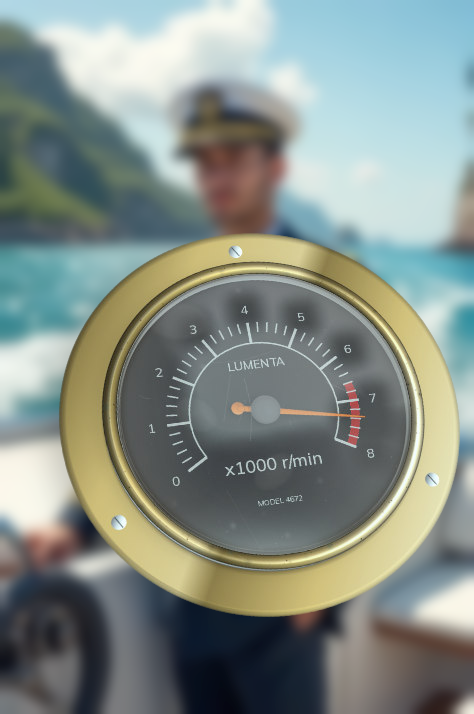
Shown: 7400 rpm
